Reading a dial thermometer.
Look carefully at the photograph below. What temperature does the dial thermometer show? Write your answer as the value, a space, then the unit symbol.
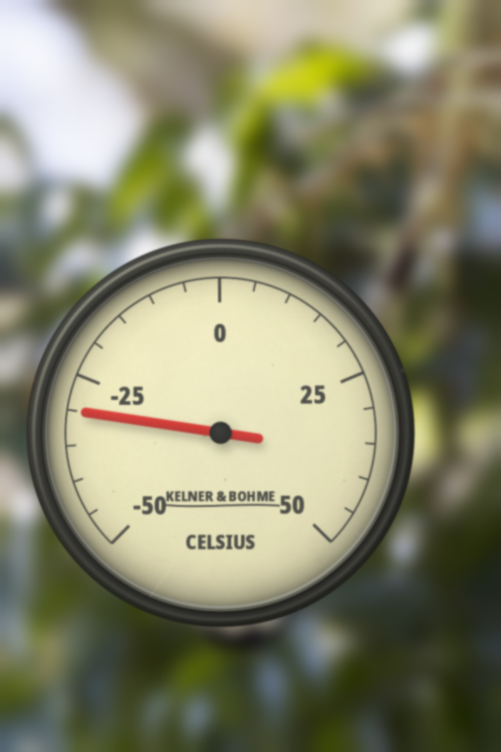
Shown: -30 °C
